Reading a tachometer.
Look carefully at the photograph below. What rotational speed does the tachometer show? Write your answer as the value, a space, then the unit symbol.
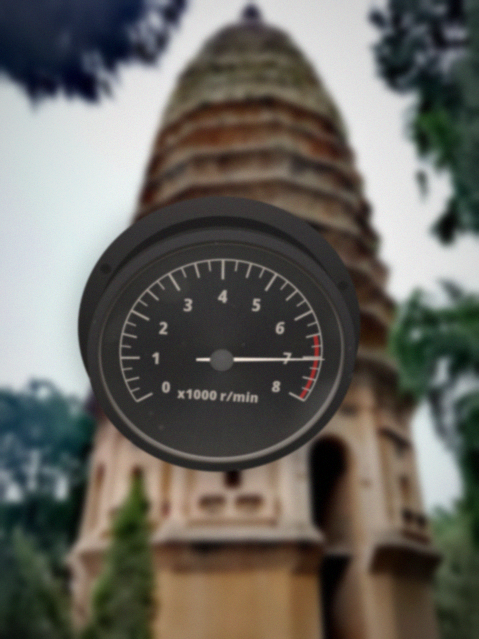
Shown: 7000 rpm
